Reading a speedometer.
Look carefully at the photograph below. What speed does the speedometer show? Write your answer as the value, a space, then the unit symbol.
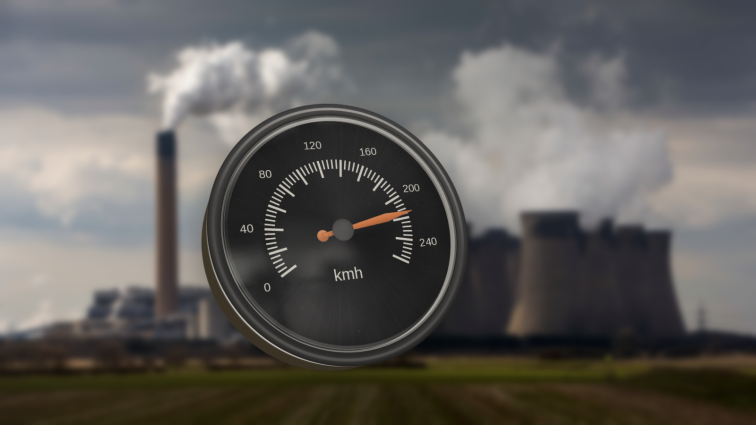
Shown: 216 km/h
